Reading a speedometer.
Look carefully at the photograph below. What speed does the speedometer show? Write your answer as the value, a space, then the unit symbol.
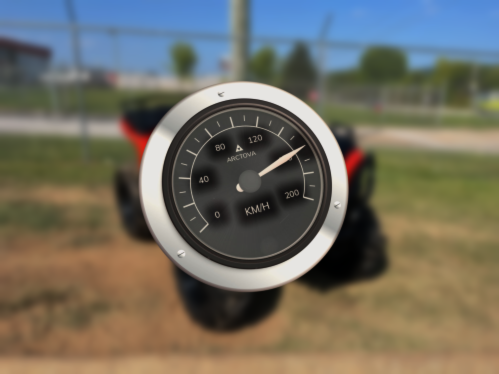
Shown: 160 km/h
